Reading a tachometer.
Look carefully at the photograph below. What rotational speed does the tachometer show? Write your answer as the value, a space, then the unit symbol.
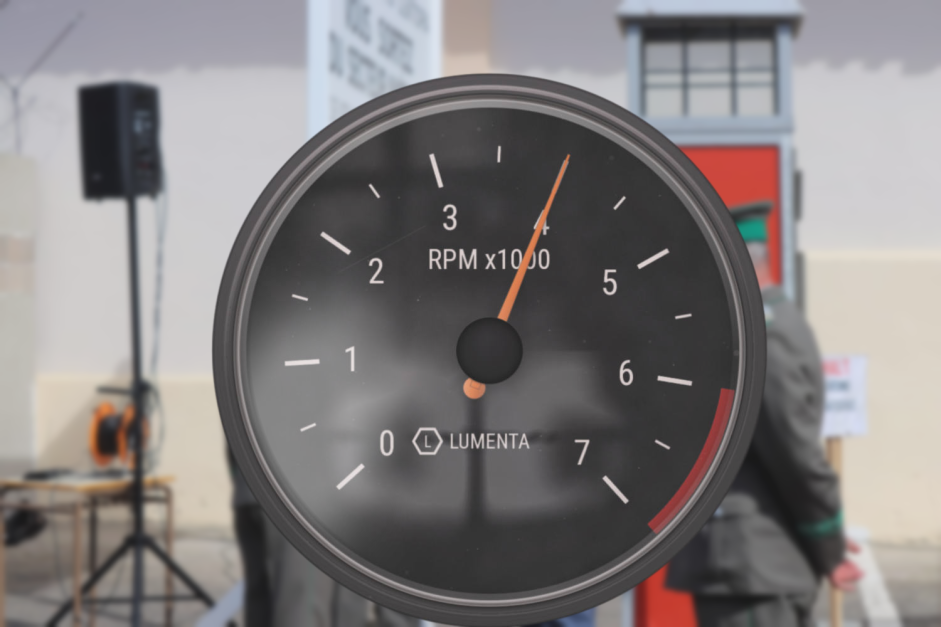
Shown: 4000 rpm
